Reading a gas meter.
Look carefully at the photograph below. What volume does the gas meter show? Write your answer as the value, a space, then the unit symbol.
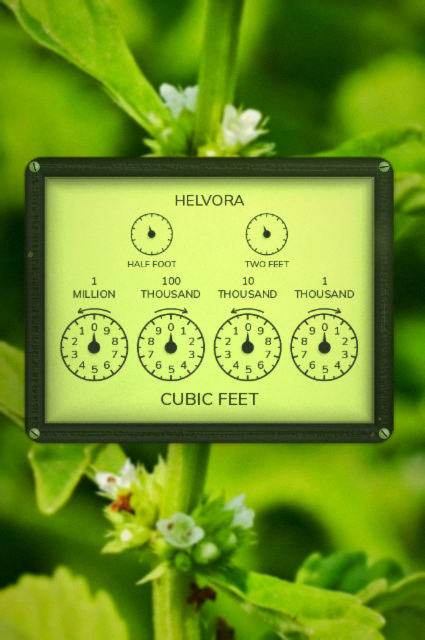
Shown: 0 ft³
